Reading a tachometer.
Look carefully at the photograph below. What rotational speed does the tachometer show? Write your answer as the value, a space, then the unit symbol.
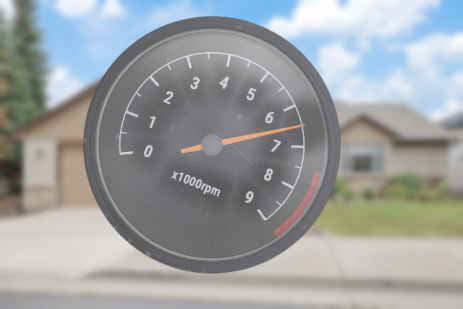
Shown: 6500 rpm
